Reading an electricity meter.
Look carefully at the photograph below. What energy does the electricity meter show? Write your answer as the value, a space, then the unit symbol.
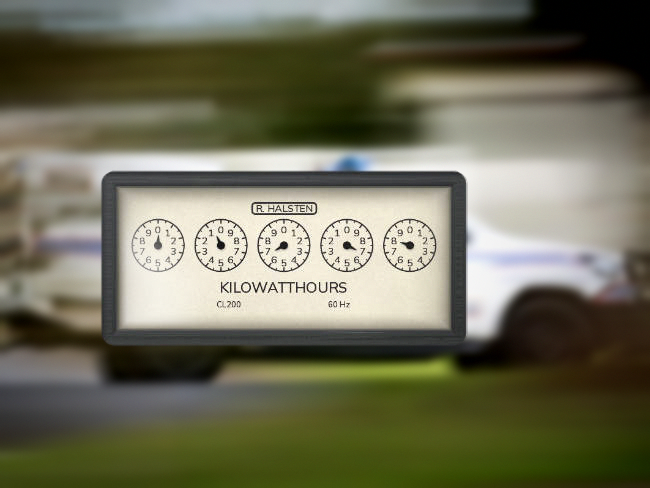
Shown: 668 kWh
